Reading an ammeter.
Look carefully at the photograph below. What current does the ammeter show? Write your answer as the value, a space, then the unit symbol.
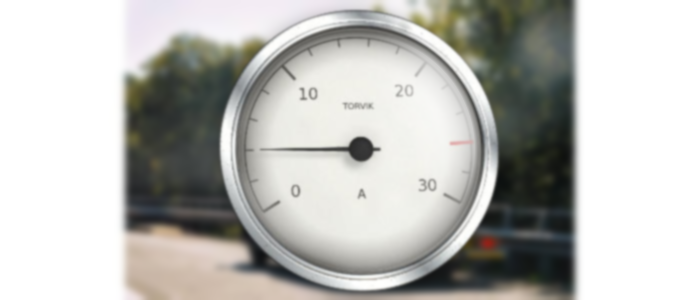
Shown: 4 A
